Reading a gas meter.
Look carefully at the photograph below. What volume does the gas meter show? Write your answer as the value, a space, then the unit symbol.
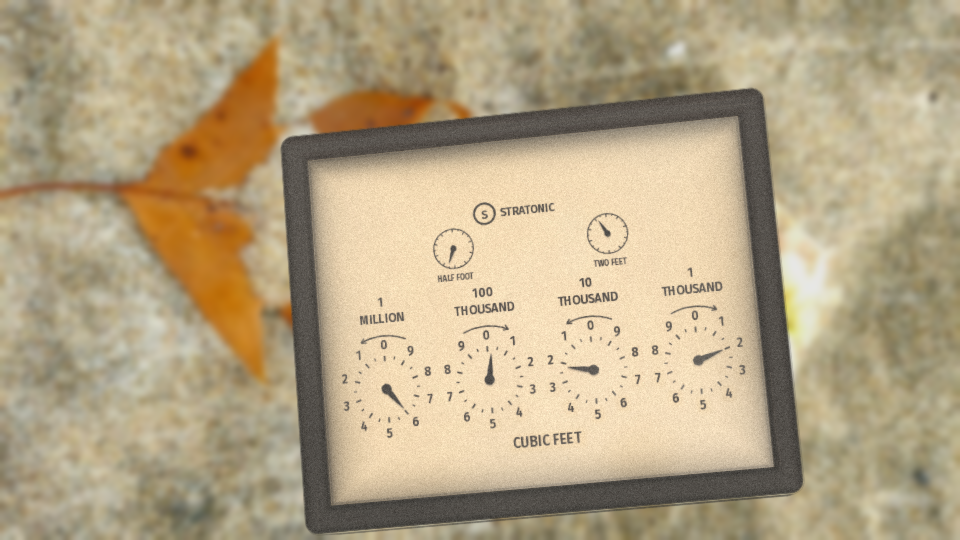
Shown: 602200 ft³
